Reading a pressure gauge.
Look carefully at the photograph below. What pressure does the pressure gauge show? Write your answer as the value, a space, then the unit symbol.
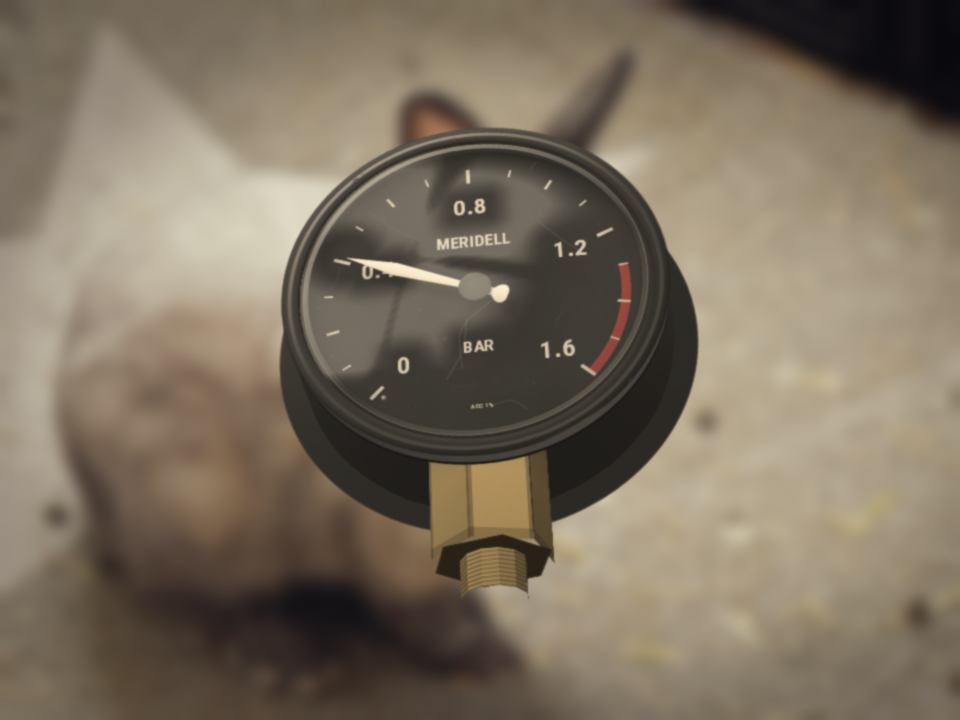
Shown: 0.4 bar
